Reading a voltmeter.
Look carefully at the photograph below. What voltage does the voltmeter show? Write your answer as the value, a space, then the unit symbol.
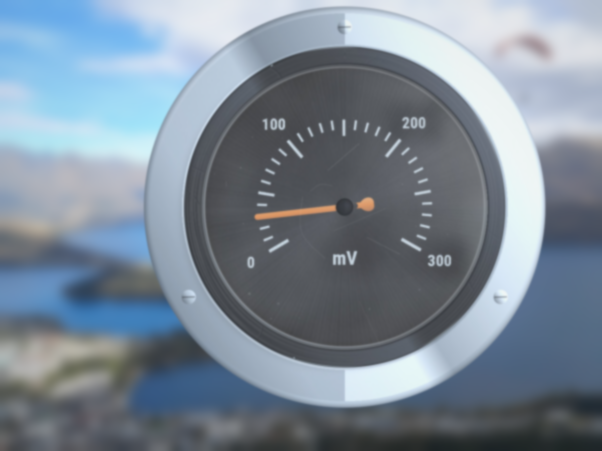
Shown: 30 mV
